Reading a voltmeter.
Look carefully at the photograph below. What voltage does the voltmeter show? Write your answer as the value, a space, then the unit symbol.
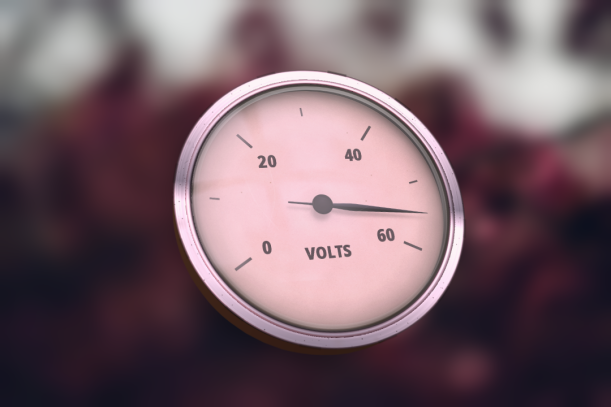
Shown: 55 V
